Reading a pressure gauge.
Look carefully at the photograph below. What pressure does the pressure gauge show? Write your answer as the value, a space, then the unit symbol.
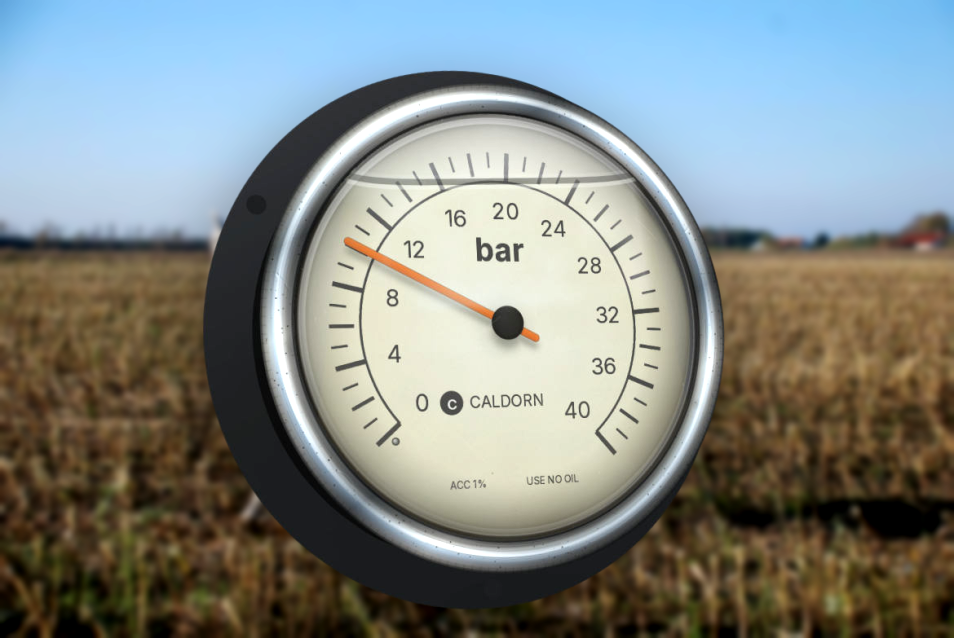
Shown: 10 bar
